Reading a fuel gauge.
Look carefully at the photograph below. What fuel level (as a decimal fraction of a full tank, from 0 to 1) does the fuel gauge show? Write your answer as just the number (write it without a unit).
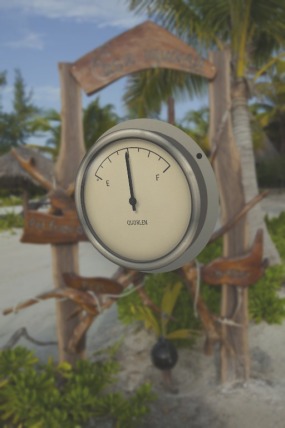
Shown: 0.5
